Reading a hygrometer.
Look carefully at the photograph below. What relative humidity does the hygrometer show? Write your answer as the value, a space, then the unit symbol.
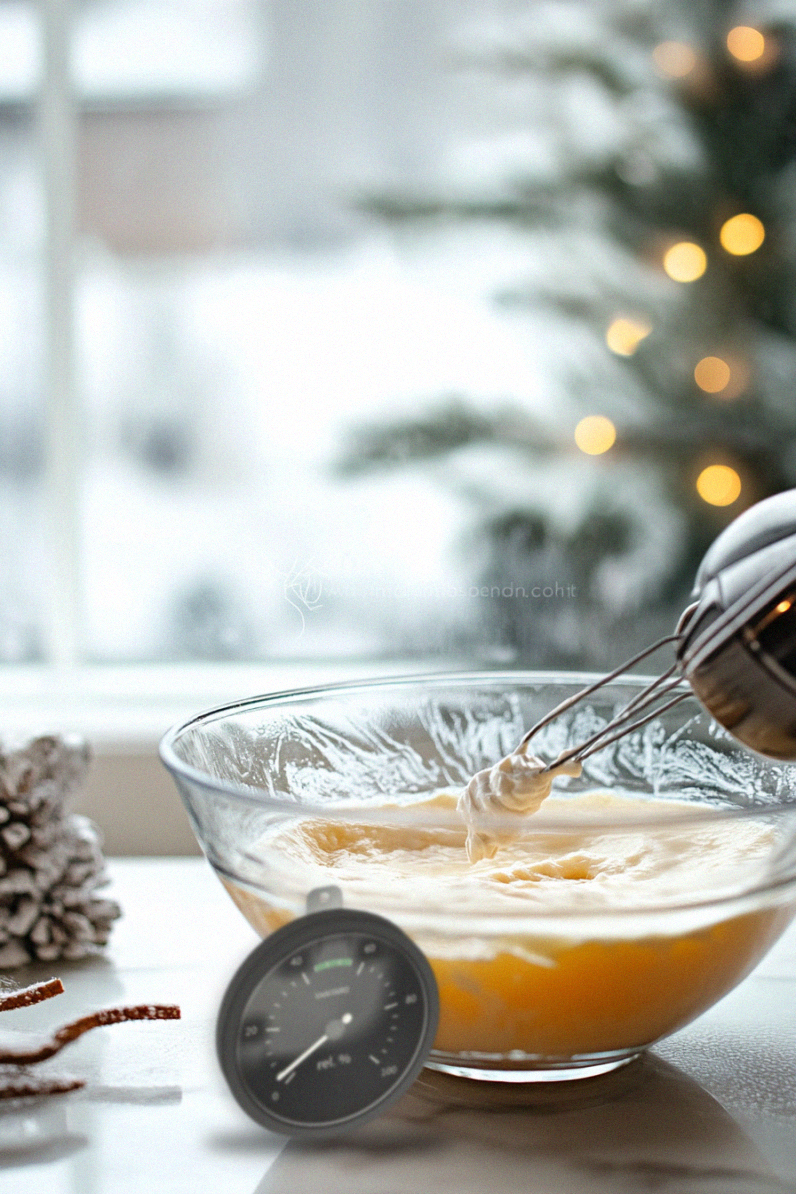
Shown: 4 %
